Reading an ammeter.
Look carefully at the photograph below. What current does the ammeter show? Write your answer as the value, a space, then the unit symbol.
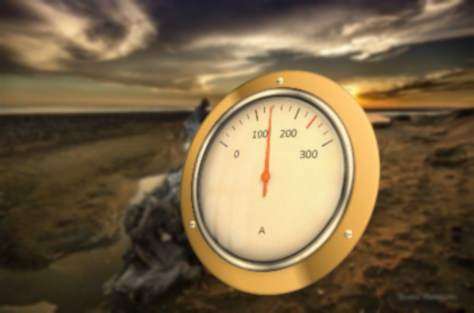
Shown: 140 A
